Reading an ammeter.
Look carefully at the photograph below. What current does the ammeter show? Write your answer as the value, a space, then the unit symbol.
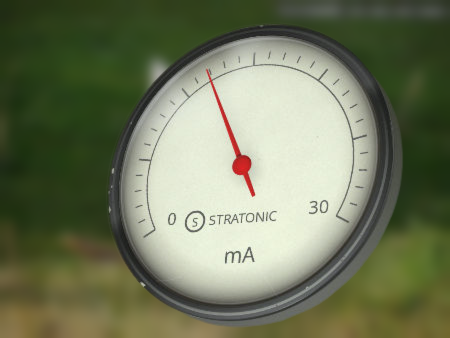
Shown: 12 mA
